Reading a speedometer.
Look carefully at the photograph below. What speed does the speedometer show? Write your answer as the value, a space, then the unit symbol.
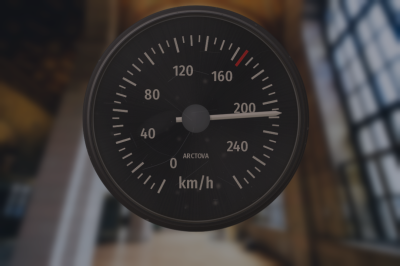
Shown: 207.5 km/h
